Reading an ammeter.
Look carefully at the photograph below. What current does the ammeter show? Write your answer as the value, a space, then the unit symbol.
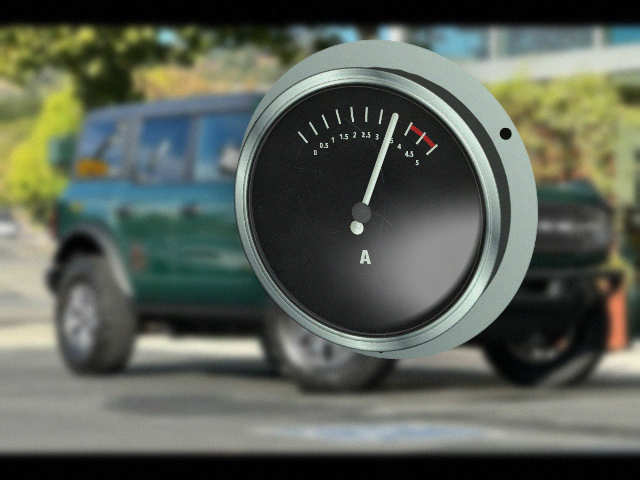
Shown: 3.5 A
